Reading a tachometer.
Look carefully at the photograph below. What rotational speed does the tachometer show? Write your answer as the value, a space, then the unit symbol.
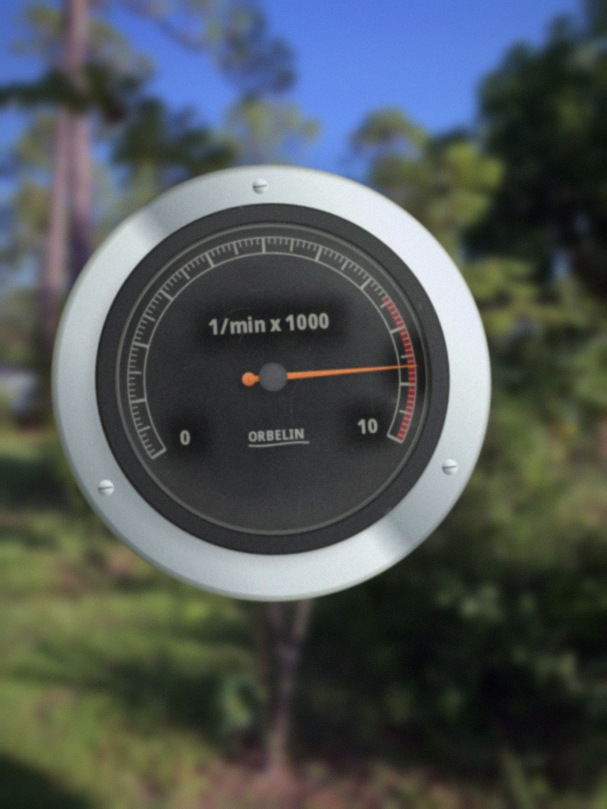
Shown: 8700 rpm
